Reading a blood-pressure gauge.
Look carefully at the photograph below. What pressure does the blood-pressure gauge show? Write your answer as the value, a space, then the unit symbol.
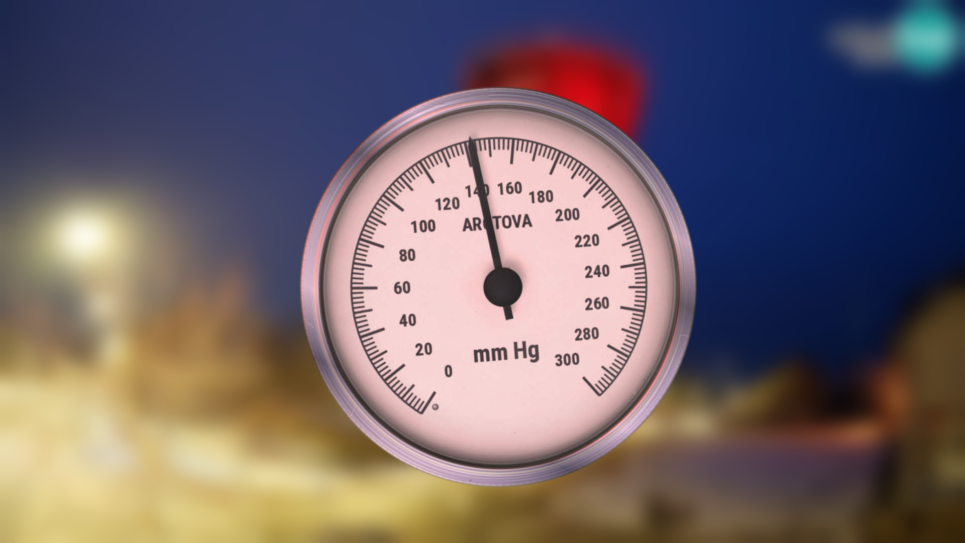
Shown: 142 mmHg
